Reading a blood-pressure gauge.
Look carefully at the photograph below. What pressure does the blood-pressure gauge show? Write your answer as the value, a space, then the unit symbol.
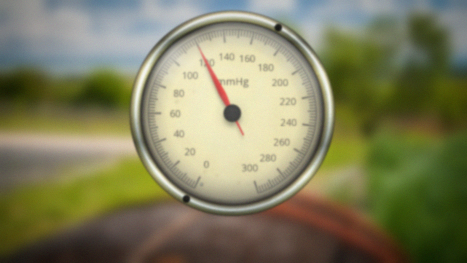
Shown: 120 mmHg
